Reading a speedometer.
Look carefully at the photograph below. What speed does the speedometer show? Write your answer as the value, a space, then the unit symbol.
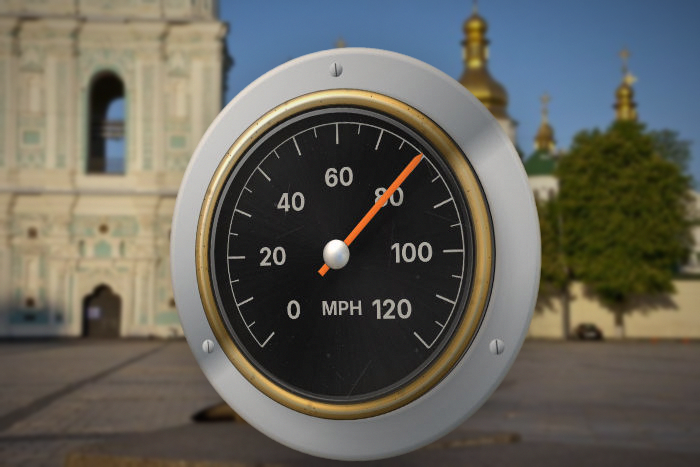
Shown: 80 mph
